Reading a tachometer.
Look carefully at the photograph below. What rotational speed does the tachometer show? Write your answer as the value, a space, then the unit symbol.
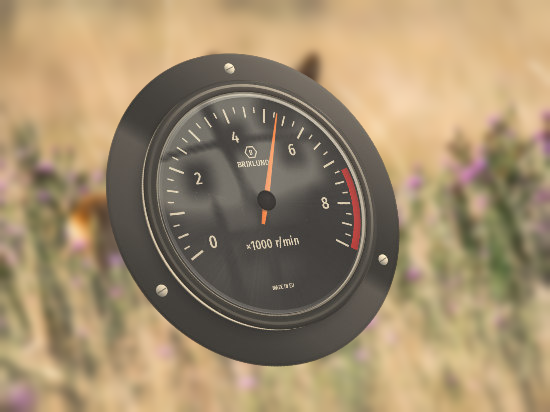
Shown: 5250 rpm
